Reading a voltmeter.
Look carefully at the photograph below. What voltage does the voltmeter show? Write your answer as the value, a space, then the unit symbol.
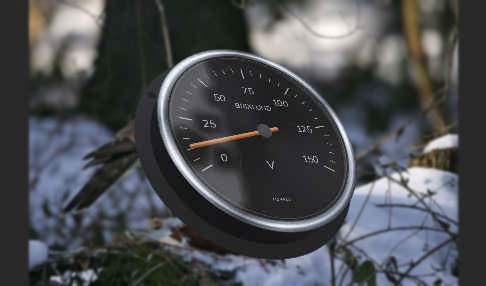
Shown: 10 V
